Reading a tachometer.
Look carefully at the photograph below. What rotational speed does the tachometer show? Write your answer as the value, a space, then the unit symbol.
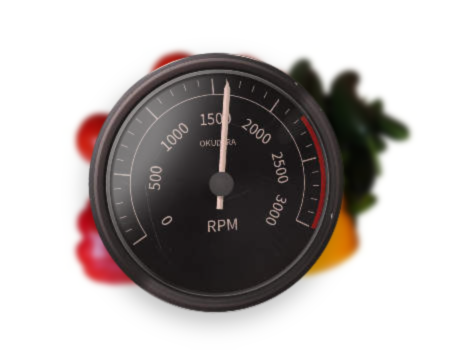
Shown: 1600 rpm
